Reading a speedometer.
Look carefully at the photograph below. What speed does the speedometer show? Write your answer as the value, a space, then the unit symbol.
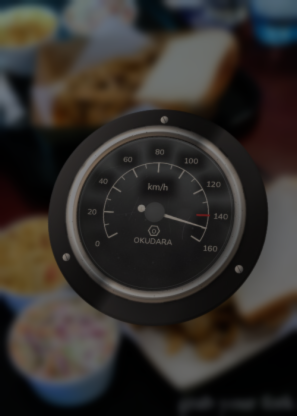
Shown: 150 km/h
